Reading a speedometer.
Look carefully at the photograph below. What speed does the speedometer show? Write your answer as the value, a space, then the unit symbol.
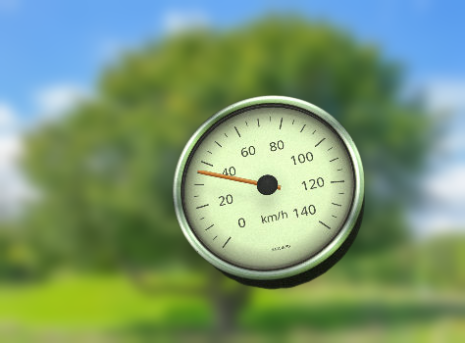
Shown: 35 km/h
